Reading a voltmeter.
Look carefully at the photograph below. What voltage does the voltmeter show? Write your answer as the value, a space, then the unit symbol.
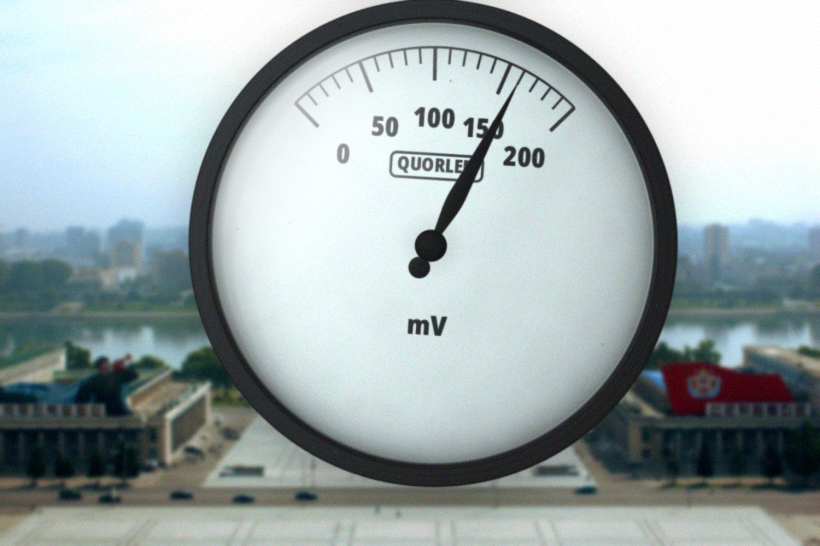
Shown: 160 mV
